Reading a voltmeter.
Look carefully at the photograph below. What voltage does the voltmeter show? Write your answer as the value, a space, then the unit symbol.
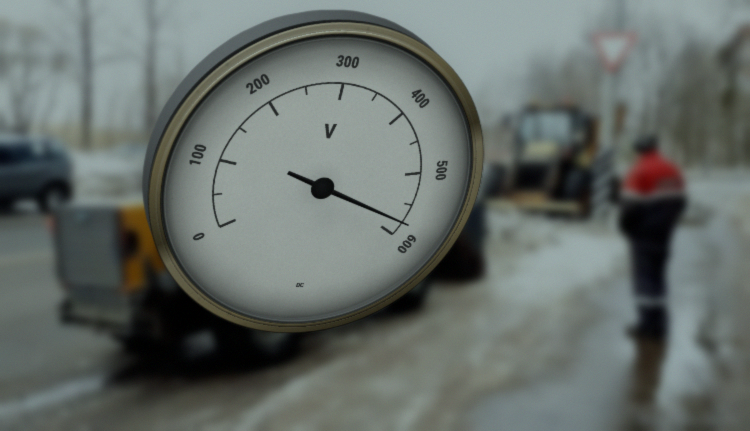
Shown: 575 V
